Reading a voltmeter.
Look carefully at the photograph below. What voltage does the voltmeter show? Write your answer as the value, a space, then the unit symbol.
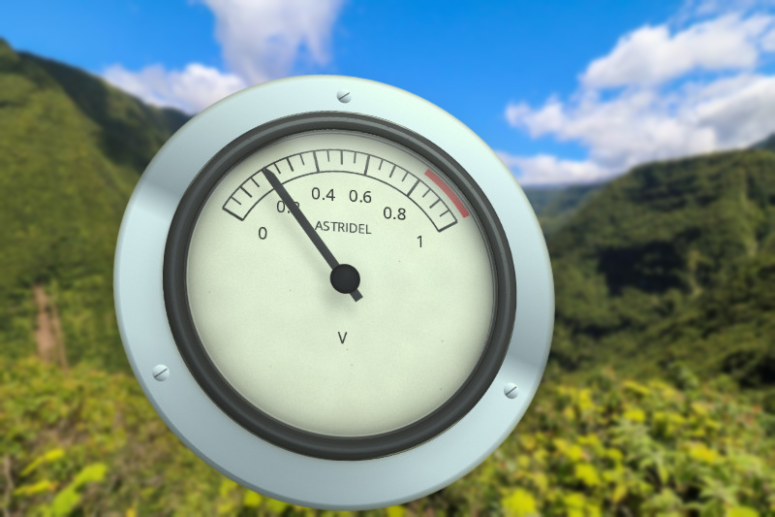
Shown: 0.2 V
